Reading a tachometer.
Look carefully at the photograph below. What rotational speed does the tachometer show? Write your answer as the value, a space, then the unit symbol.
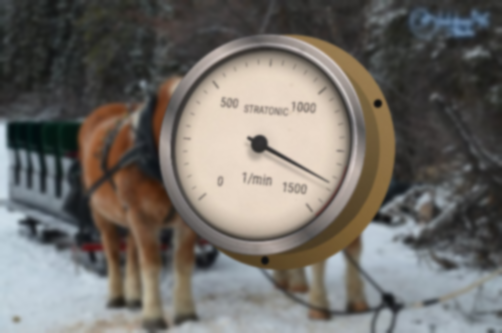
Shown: 1375 rpm
